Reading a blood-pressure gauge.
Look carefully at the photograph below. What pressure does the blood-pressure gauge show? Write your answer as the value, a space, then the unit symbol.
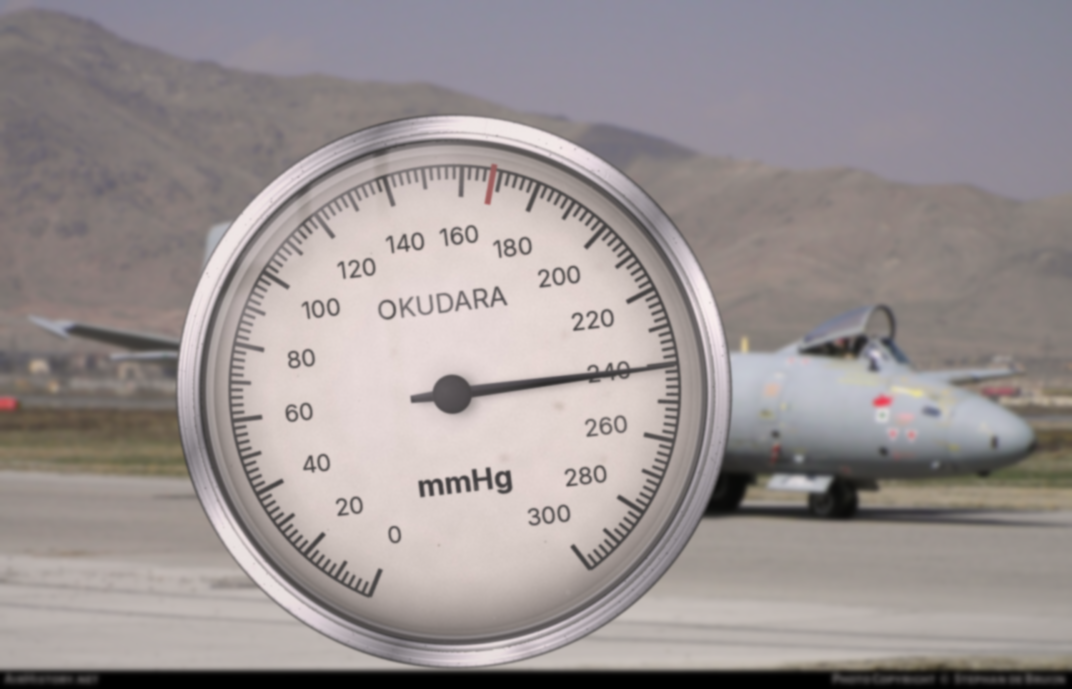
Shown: 240 mmHg
